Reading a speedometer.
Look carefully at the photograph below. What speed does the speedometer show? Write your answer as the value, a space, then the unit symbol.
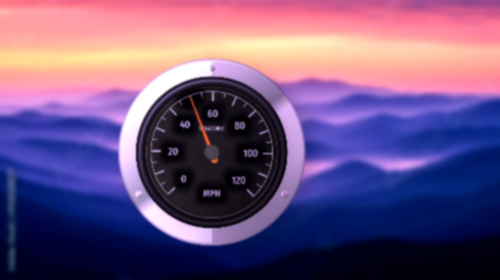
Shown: 50 mph
